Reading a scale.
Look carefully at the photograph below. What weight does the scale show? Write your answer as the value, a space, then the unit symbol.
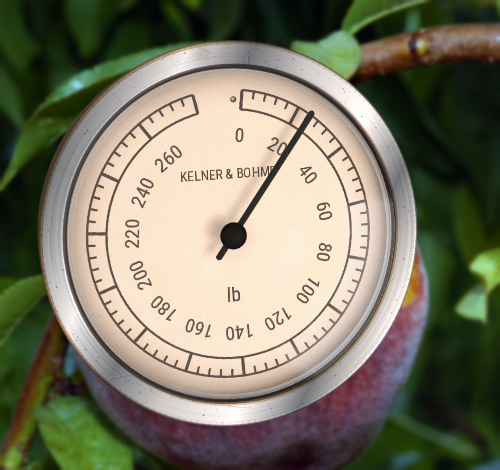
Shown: 24 lb
